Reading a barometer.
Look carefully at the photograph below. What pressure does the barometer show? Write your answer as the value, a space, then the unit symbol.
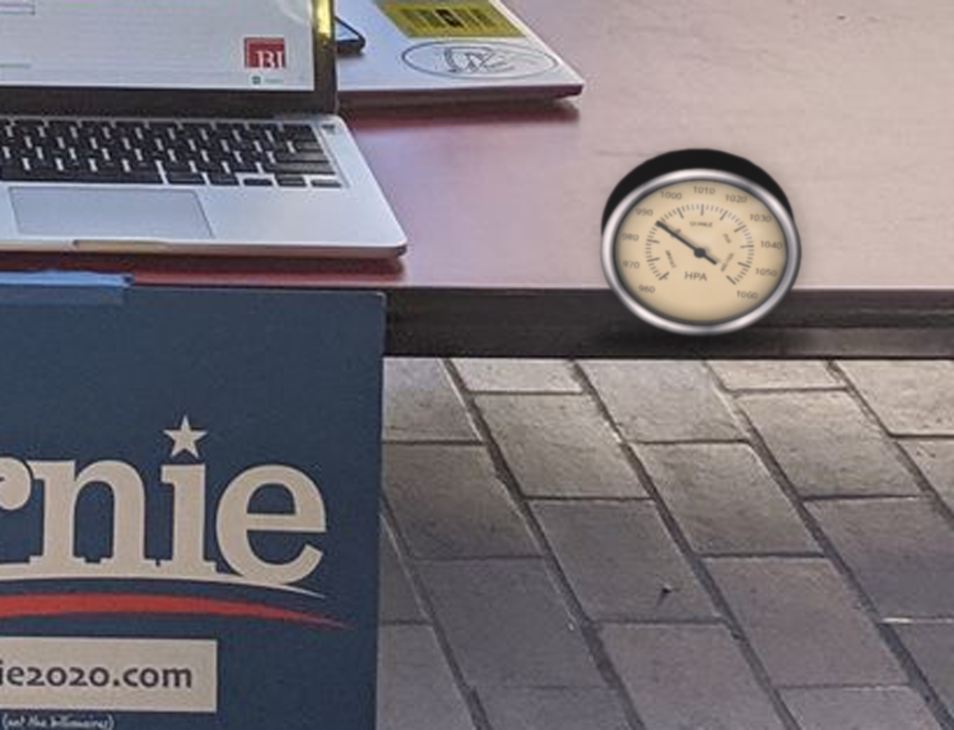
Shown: 990 hPa
